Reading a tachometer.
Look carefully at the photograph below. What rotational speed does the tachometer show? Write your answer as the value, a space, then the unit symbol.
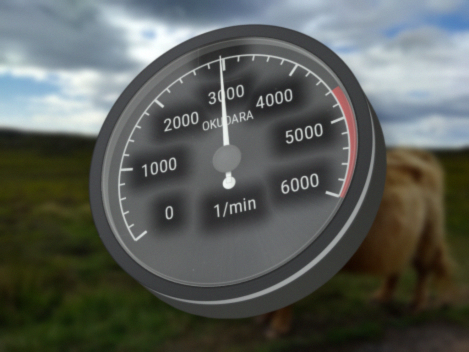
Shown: 3000 rpm
